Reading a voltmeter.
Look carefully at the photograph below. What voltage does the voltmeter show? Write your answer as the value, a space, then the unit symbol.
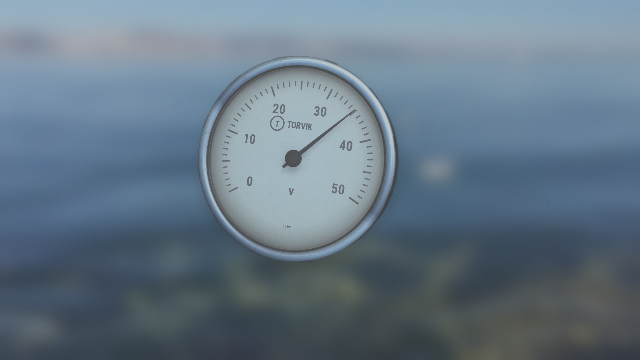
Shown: 35 V
